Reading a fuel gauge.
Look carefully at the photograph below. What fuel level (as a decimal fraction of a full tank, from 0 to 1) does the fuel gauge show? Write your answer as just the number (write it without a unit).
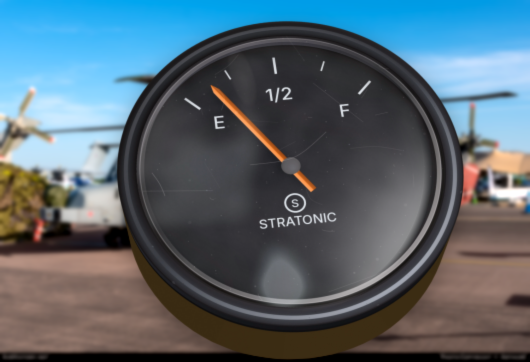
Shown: 0.125
